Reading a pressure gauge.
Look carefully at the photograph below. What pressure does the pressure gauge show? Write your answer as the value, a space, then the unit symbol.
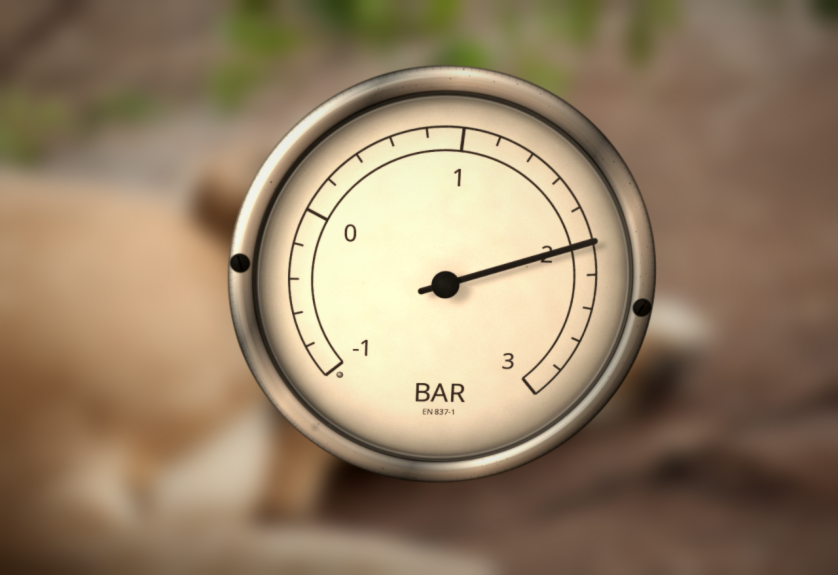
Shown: 2 bar
